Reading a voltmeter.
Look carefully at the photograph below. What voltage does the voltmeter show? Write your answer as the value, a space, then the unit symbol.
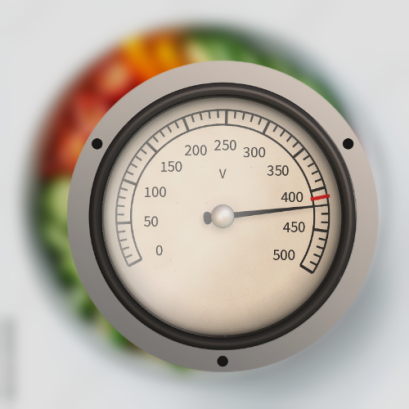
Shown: 420 V
